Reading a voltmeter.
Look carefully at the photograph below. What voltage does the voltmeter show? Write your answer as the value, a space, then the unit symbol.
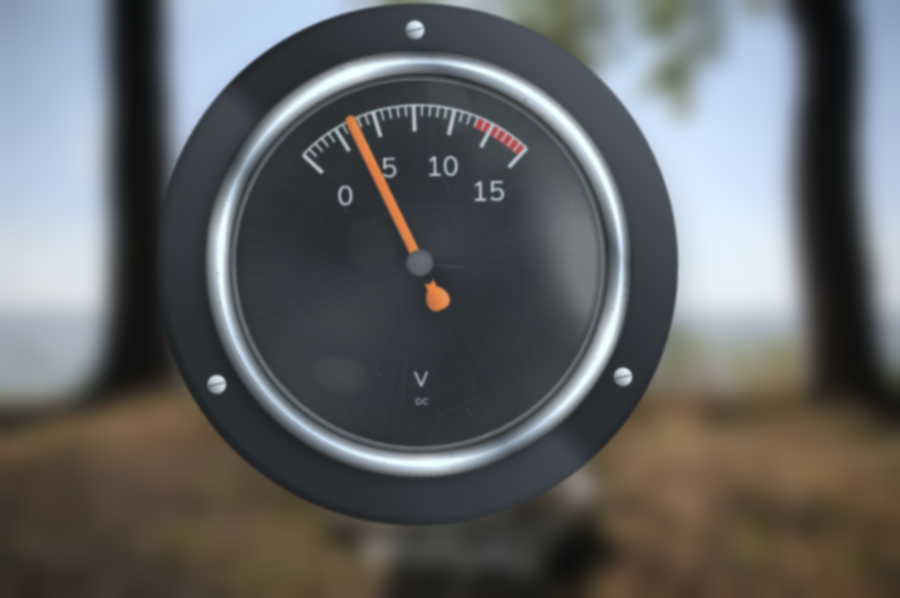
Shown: 3.5 V
